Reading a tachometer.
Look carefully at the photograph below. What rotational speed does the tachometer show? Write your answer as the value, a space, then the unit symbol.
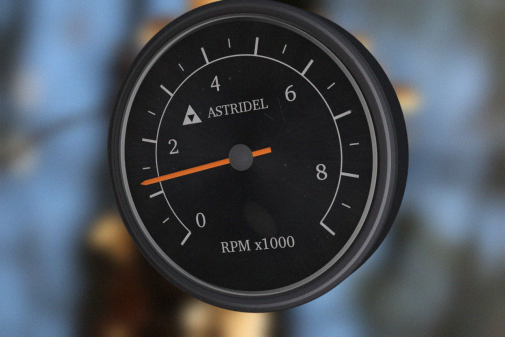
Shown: 1250 rpm
